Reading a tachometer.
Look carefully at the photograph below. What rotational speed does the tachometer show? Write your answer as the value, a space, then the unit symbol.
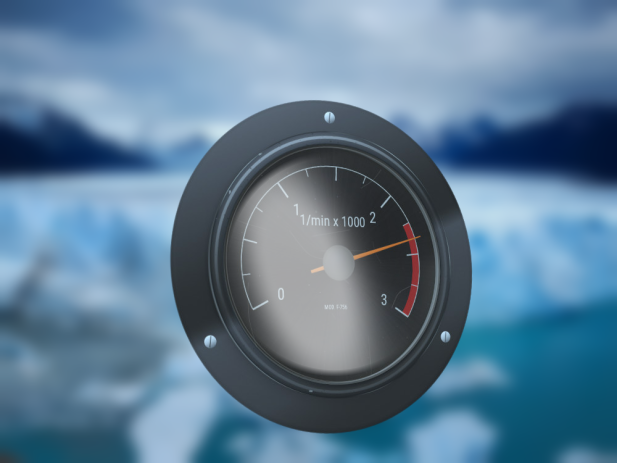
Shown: 2375 rpm
